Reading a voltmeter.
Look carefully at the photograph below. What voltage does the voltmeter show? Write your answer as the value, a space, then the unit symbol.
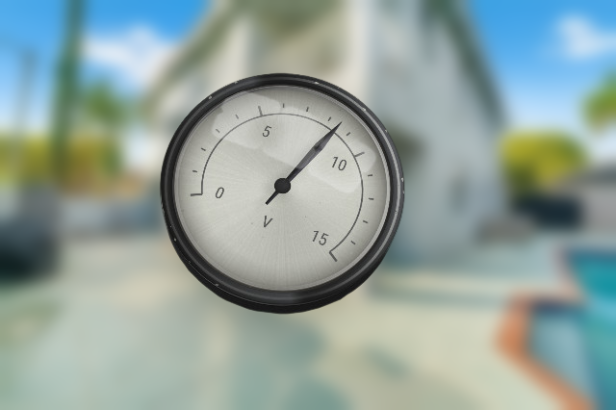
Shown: 8.5 V
